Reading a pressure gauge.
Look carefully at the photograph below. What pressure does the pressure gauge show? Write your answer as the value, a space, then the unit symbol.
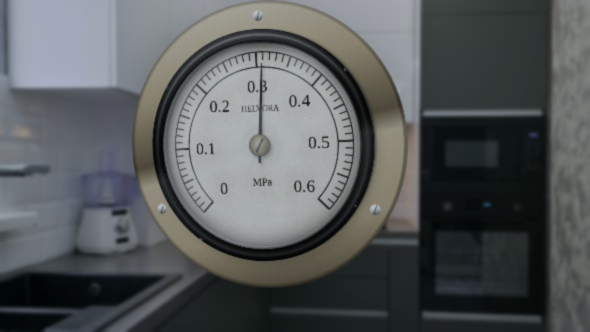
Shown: 0.31 MPa
